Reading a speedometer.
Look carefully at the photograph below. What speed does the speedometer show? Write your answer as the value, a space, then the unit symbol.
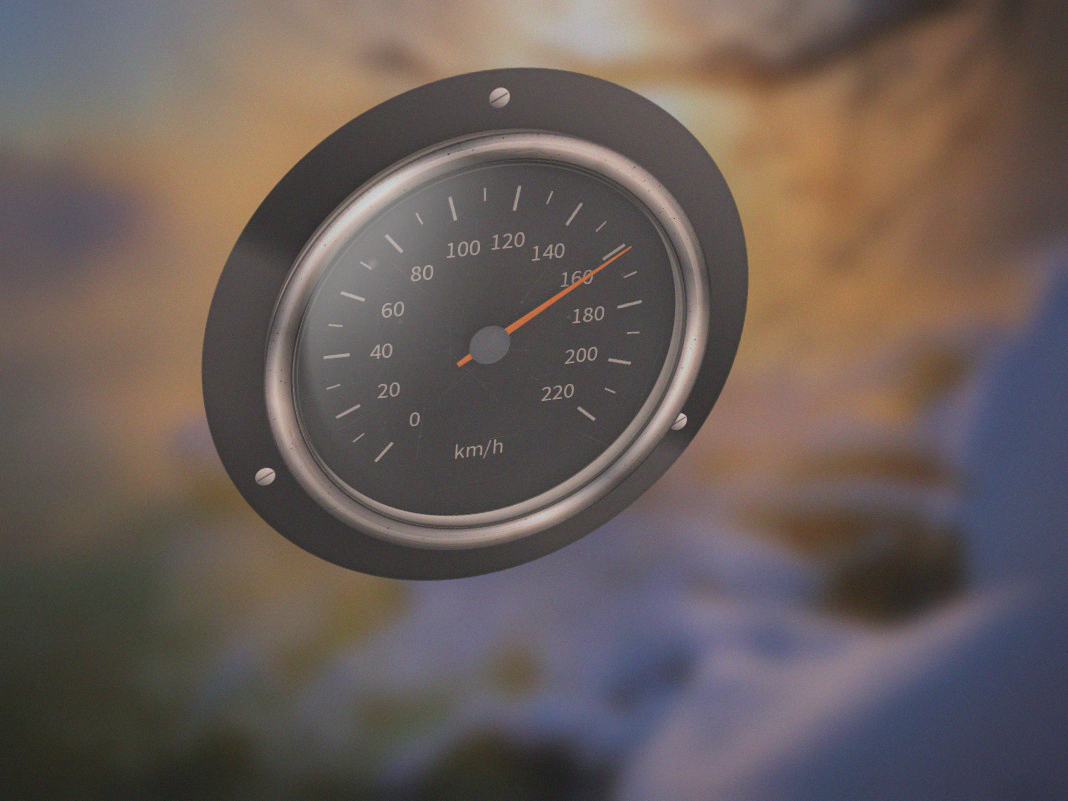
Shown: 160 km/h
